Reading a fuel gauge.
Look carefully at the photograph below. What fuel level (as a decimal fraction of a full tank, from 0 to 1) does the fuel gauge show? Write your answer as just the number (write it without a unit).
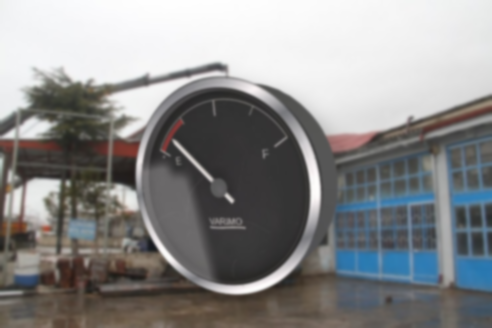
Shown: 0.125
